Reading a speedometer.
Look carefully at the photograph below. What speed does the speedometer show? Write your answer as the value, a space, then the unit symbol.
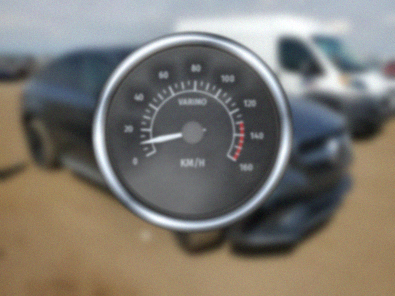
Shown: 10 km/h
